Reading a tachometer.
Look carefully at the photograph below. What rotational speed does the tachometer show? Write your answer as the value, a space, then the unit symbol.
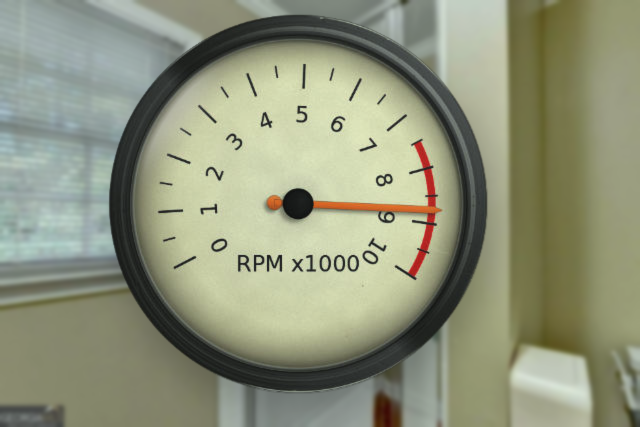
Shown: 8750 rpm
